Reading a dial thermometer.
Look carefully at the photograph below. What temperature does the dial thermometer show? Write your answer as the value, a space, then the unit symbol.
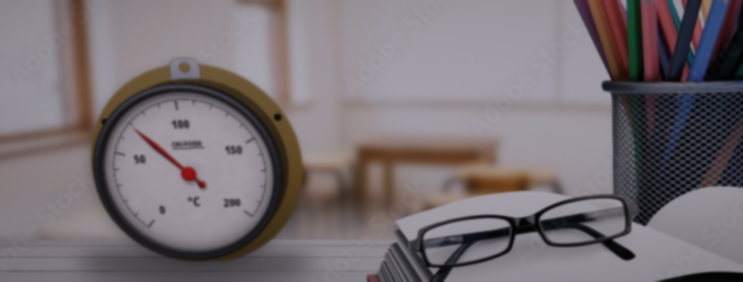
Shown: 70 °C
